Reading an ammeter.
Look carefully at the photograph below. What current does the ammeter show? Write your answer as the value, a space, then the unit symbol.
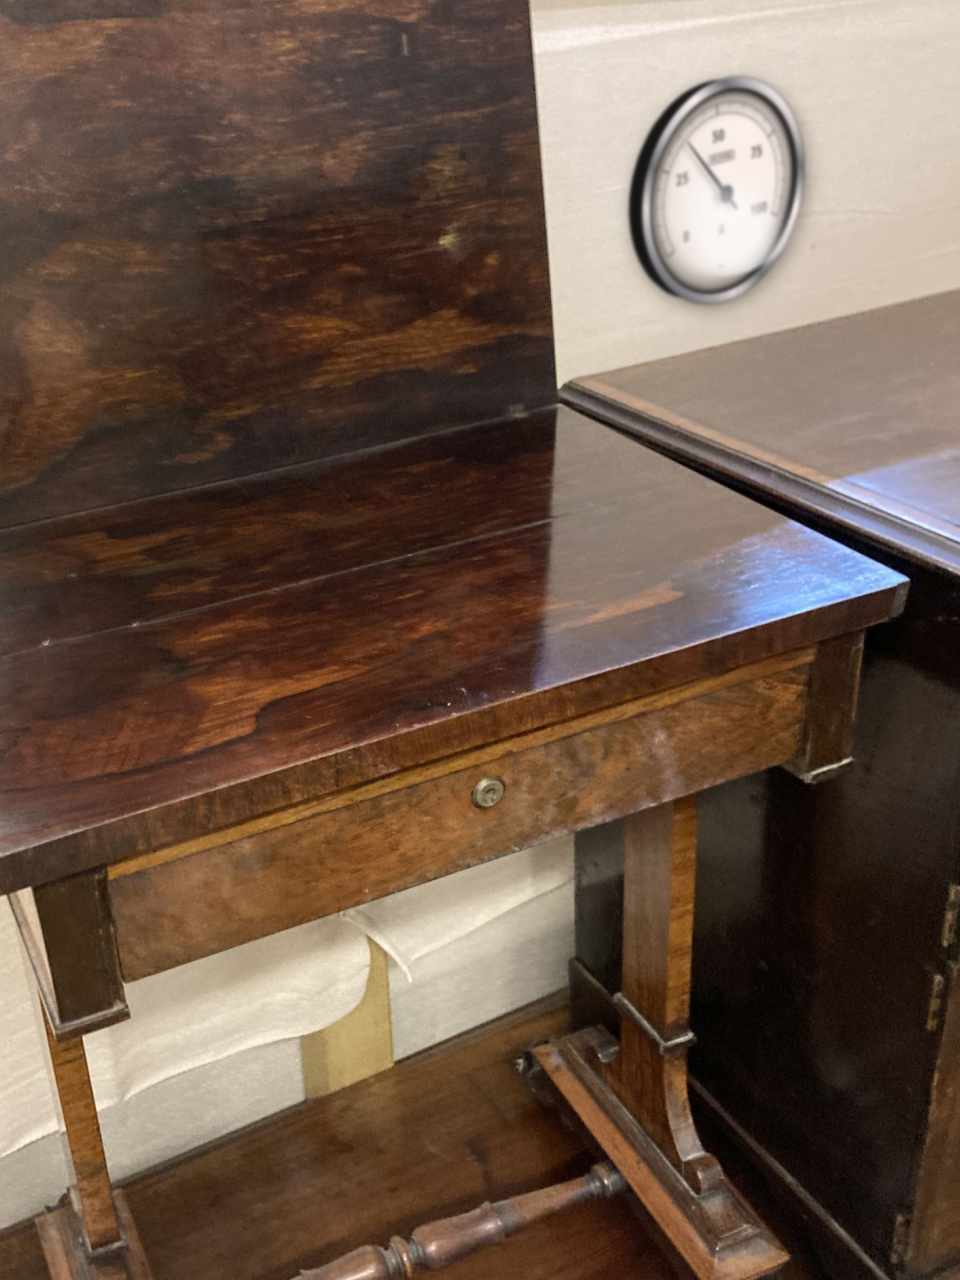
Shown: 35 A
